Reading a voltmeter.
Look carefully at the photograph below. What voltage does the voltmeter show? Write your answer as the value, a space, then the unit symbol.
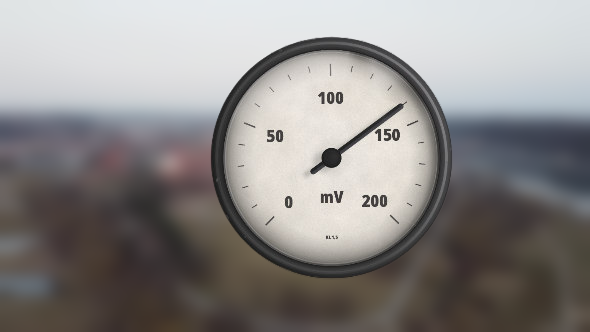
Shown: 140 mV
